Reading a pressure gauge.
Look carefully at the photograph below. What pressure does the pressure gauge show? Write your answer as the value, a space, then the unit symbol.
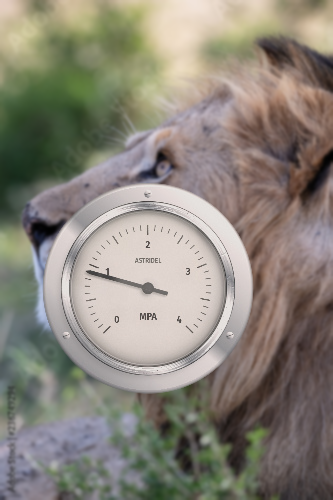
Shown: 0.9 MPa
